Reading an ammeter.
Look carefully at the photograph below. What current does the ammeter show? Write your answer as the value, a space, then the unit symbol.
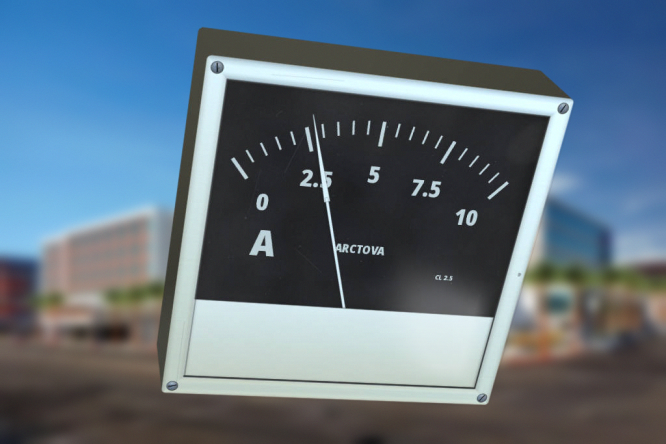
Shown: 2.75 A
